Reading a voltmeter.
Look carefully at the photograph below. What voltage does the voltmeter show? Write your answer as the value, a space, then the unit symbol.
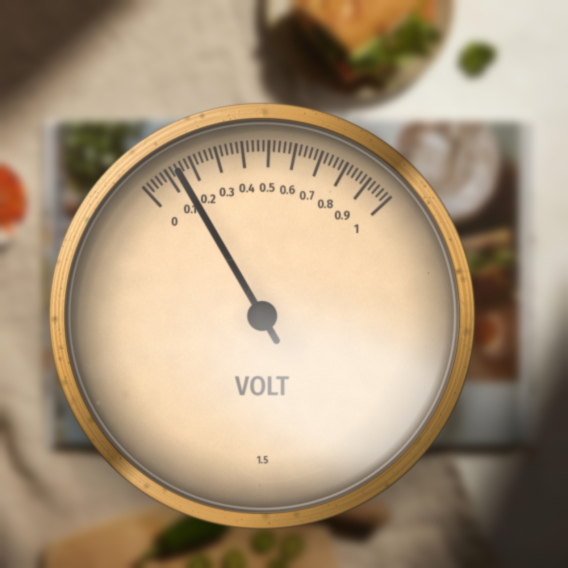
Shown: 0.14 V
